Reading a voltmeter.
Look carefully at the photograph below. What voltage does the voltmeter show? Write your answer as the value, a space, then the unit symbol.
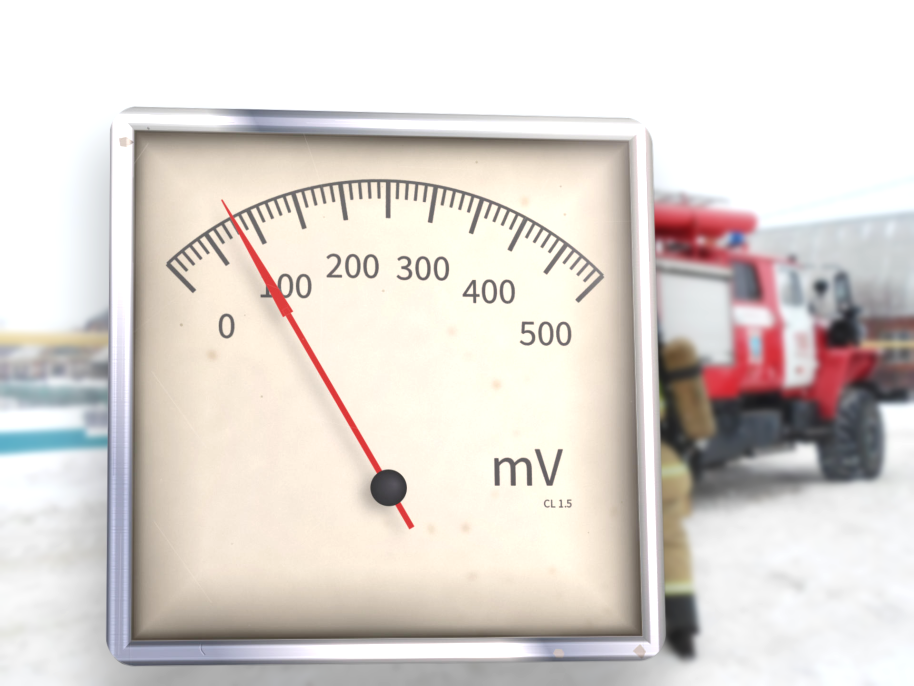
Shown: 80 mV
